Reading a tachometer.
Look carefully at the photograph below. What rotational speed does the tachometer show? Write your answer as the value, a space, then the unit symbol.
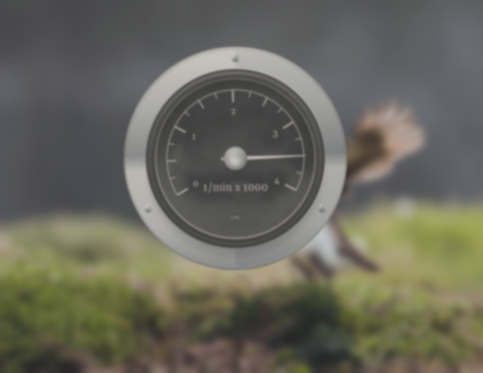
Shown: 3500 rpm
